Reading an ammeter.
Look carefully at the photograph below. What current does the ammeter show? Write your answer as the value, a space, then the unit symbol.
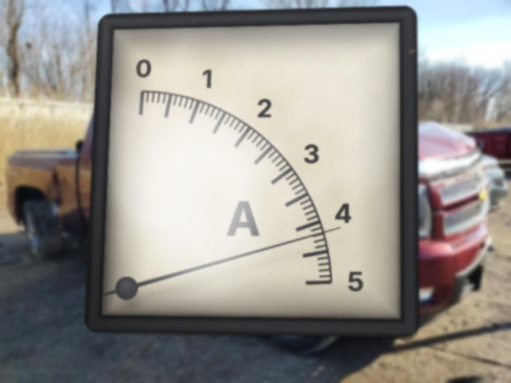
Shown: 4.2 A
